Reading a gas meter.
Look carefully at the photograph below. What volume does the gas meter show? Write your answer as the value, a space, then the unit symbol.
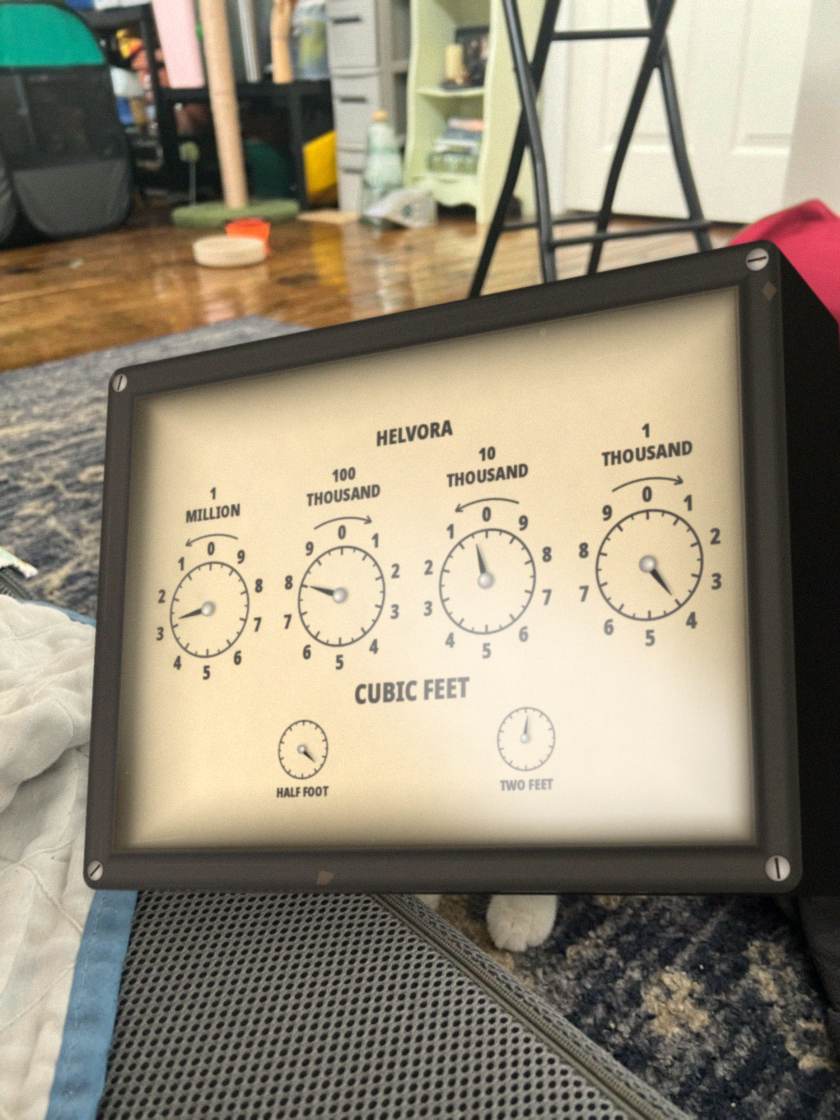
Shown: 280400 ft³
